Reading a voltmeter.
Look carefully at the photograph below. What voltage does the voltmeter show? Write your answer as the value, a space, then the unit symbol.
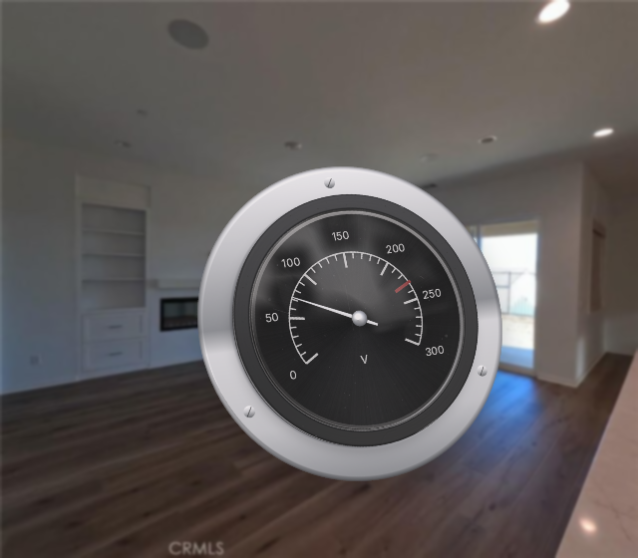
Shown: 70 V
